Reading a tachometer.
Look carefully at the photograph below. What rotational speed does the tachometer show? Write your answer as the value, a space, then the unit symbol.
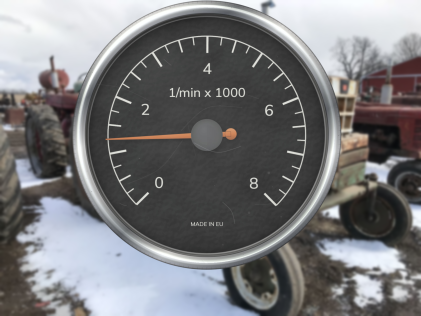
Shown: 1250 rpm
